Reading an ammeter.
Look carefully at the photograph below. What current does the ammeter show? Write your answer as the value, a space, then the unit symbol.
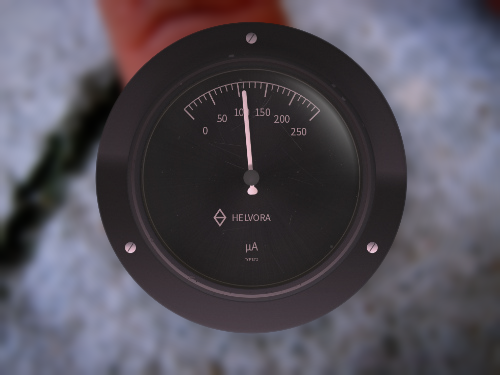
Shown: 110 µA
